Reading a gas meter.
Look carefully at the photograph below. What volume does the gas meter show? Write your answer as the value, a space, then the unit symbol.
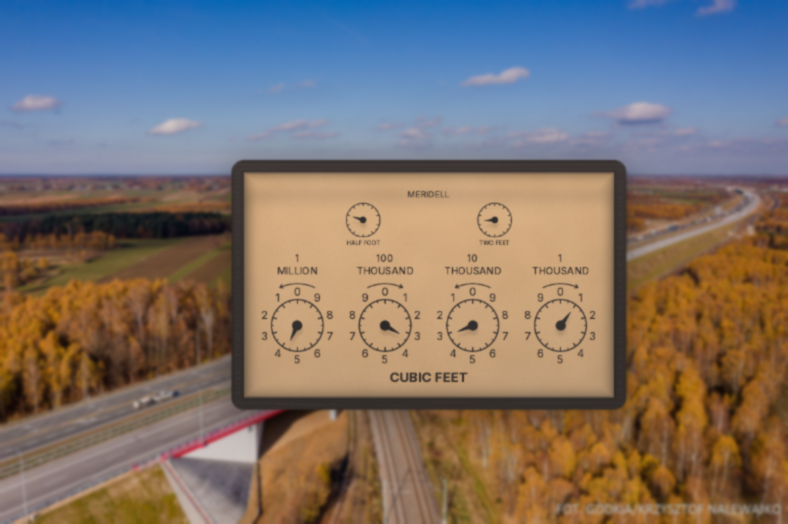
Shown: 433100 ft³
